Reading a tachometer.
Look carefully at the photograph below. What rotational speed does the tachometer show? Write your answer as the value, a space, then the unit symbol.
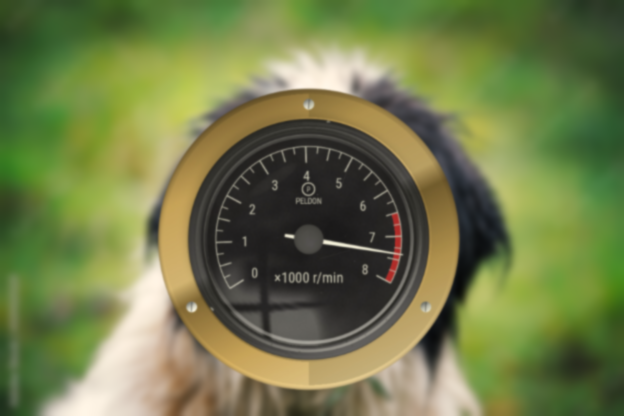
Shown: 7375 rpm
